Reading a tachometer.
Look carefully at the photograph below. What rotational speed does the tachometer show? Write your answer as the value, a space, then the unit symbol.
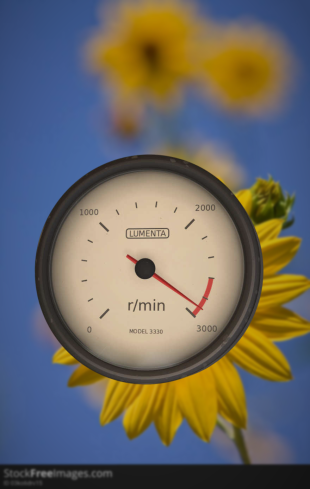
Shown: 2900 rpm
